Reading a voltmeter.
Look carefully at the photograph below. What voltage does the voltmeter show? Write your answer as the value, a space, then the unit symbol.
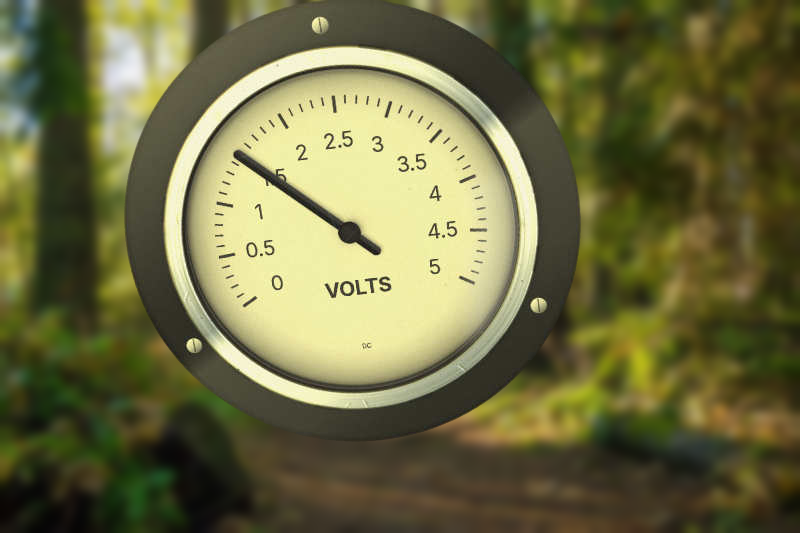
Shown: 1.5 V
